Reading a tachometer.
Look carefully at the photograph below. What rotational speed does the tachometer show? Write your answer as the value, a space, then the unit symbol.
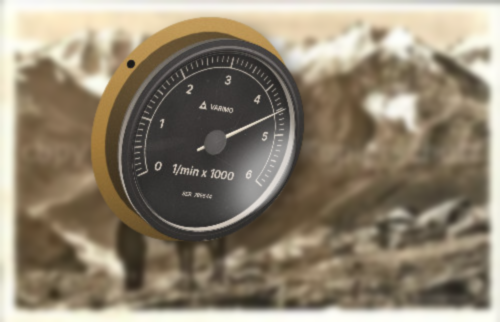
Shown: 4500 rpm
